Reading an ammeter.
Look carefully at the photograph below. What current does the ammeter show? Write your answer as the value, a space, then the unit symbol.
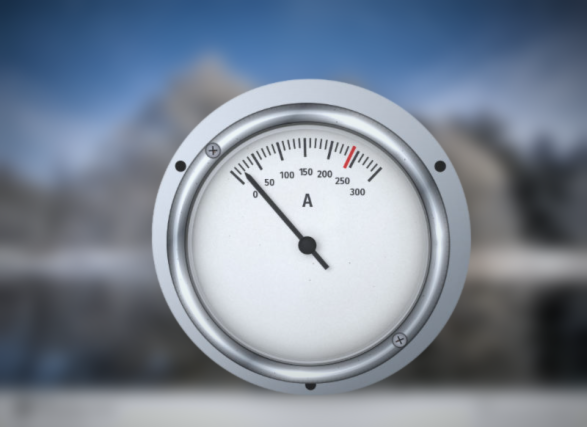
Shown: 20 A
